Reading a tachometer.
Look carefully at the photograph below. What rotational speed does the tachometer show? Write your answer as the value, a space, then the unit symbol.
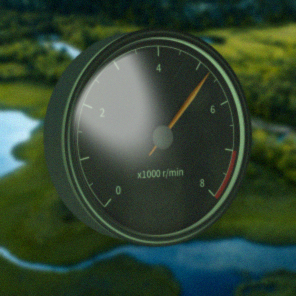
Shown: 5250 rpm
